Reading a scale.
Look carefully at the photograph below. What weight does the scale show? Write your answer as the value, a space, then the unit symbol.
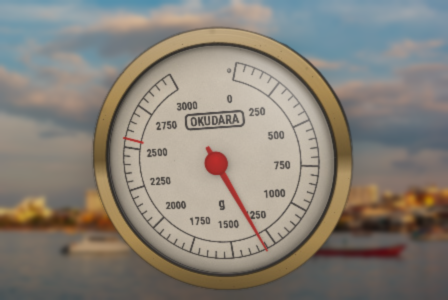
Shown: 1300 g
